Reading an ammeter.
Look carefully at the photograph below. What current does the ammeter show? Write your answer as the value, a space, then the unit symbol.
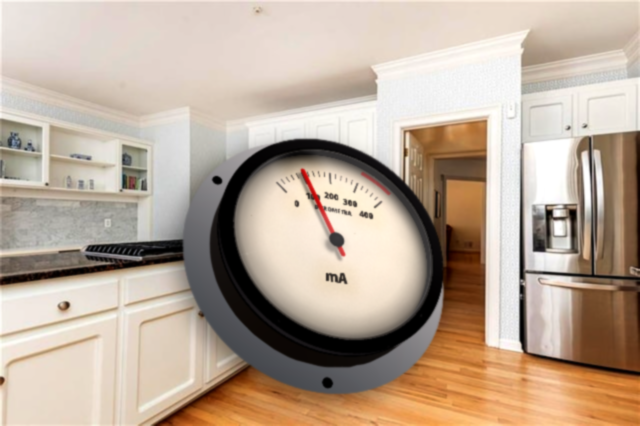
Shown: 100 mA
